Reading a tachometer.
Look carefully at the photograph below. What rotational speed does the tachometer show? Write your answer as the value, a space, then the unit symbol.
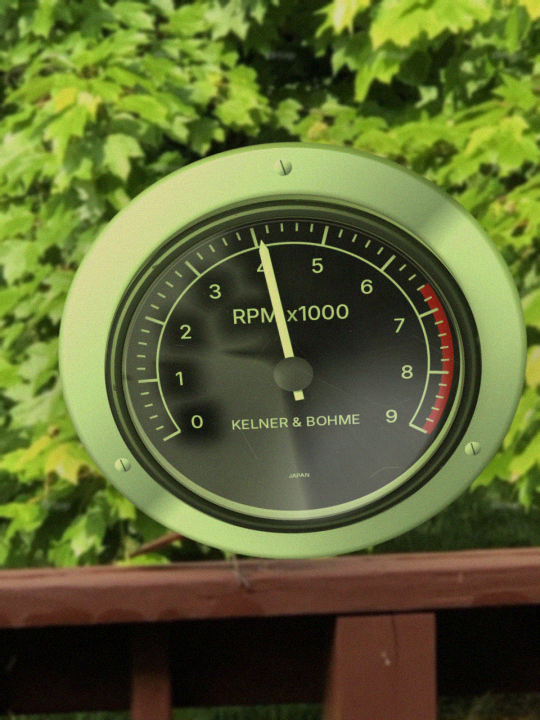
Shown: 4100 rpm
